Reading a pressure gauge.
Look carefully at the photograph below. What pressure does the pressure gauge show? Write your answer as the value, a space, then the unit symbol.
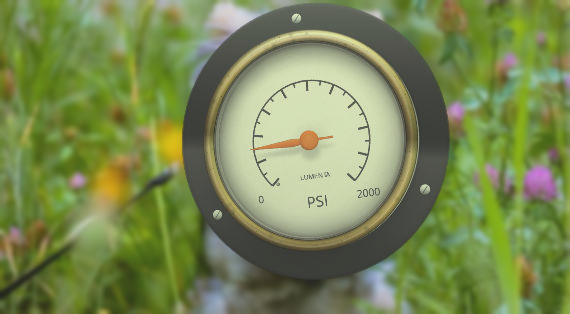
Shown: 300 psi
